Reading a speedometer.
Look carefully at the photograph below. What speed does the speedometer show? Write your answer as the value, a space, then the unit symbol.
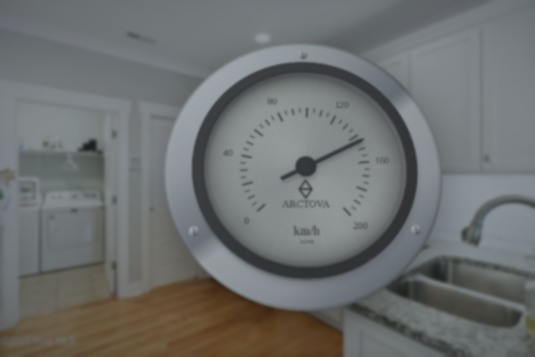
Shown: 145 km/h
